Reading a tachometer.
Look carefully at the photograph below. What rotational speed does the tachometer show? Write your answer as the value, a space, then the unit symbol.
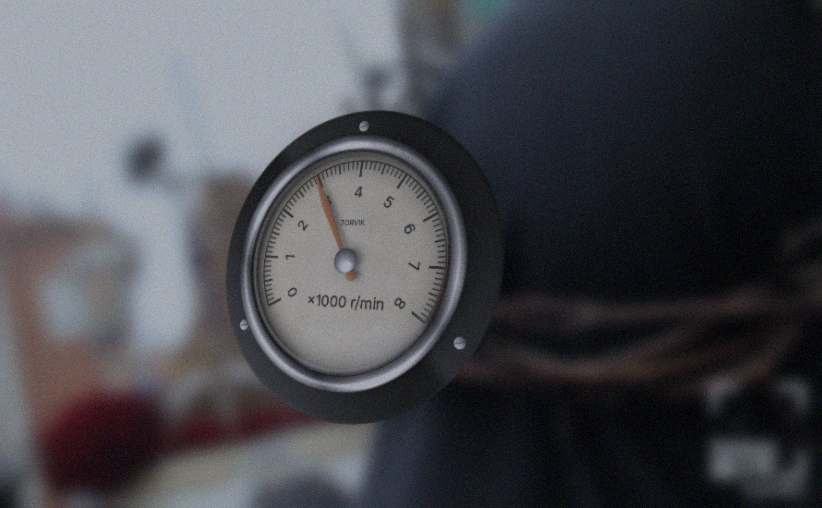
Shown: 3000 rpm
